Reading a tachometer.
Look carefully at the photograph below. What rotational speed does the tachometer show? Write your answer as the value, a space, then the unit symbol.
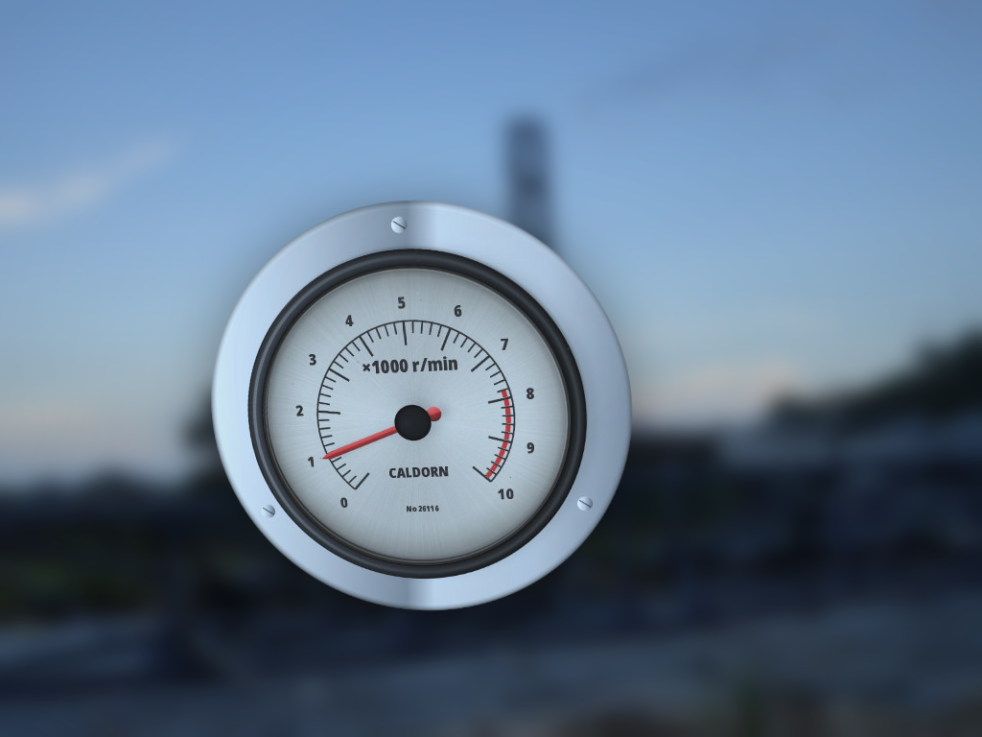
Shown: 1000 rpm
